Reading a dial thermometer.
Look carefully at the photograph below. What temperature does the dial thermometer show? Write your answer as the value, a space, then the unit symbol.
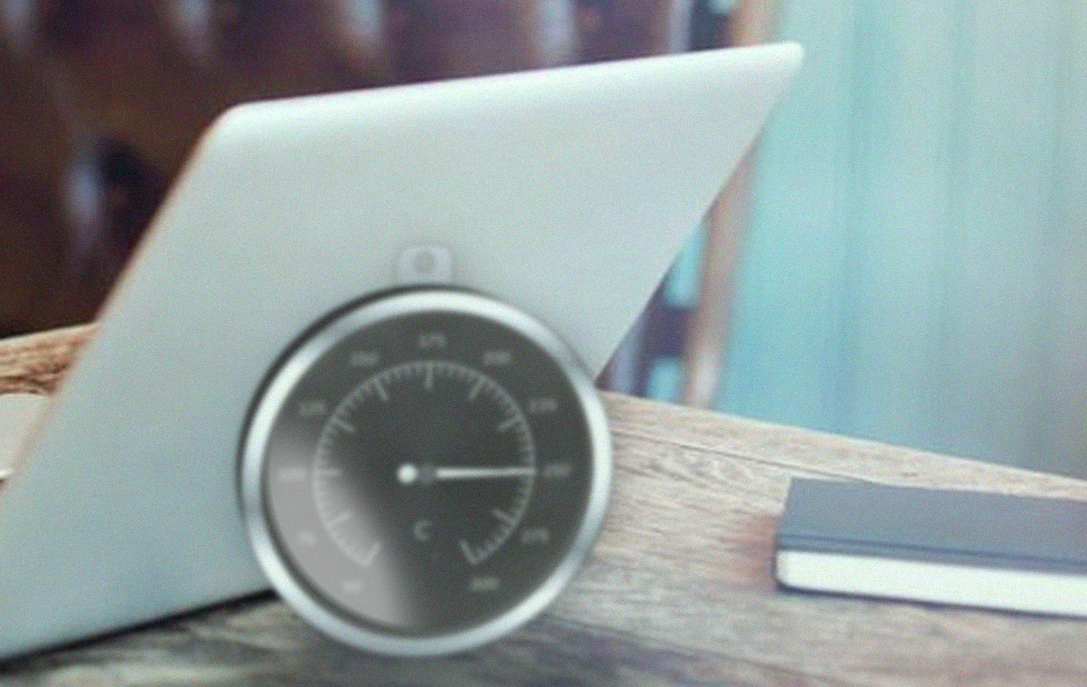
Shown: 250 °C
